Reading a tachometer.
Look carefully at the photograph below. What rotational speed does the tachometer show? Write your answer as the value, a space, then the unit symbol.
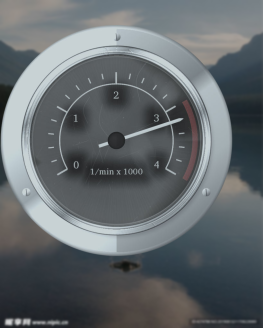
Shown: 3200 rpm
